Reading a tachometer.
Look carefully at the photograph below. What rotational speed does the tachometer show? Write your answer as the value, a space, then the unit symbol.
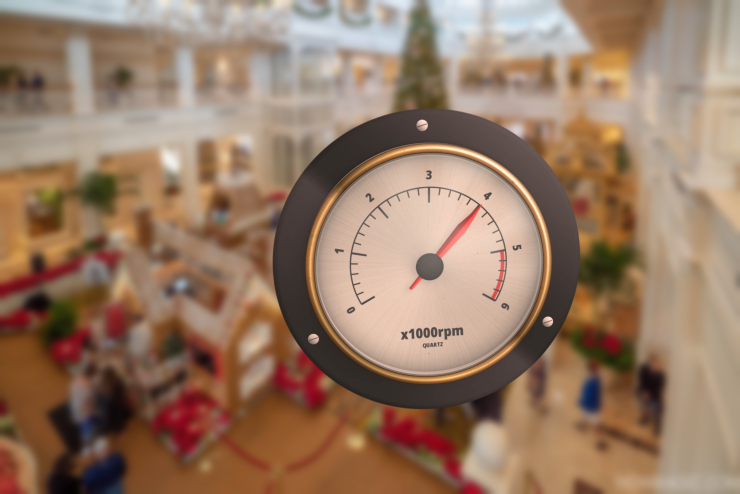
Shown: 4000 rpm
